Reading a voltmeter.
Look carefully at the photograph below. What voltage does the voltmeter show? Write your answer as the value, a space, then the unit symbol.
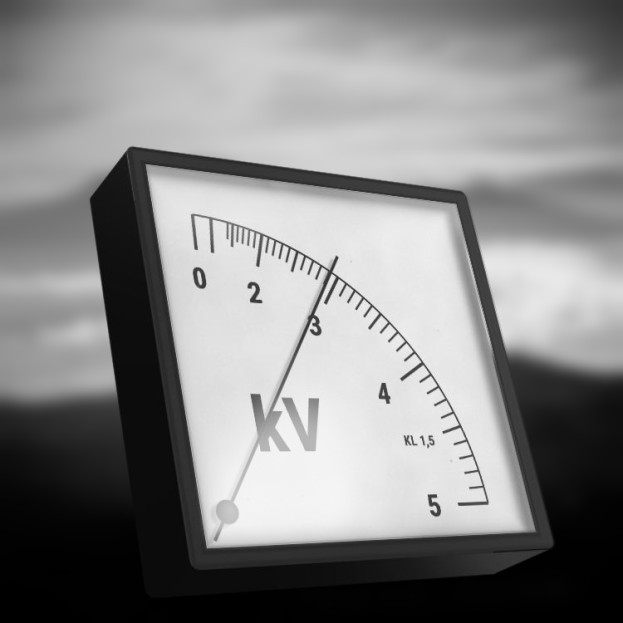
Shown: 2.9 kV
